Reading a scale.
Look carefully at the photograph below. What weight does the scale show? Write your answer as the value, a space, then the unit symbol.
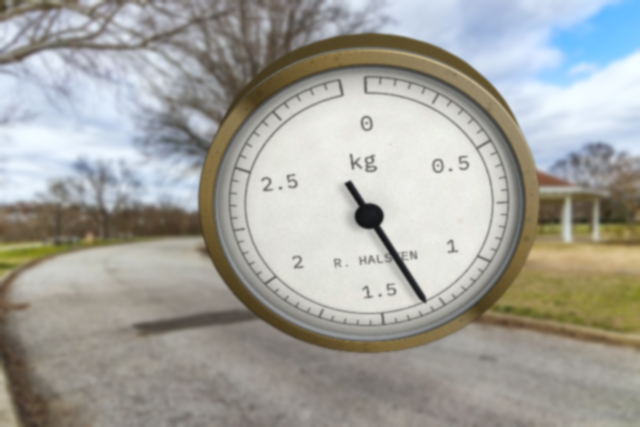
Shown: 1.3 kg
